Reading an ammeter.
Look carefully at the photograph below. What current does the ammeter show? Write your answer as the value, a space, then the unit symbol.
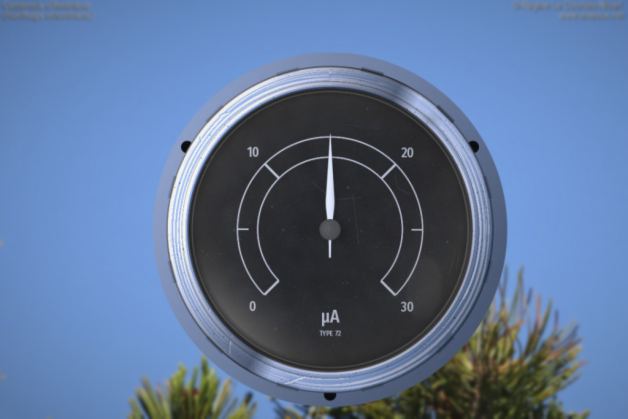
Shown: 15 µA
